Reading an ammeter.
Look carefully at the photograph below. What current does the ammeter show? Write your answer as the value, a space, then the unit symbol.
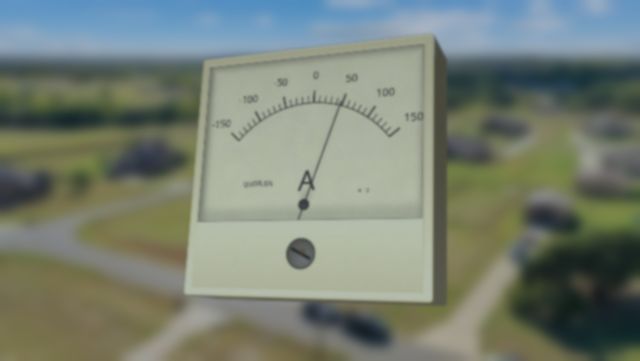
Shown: 50 A
